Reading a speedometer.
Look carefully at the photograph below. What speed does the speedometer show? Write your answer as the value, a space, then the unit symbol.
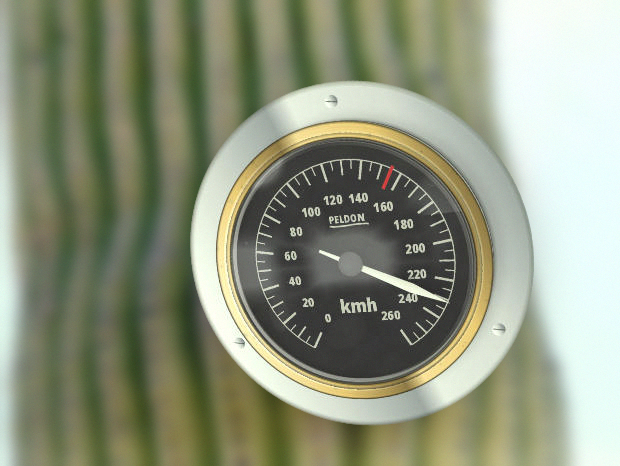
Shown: 230 km/h
